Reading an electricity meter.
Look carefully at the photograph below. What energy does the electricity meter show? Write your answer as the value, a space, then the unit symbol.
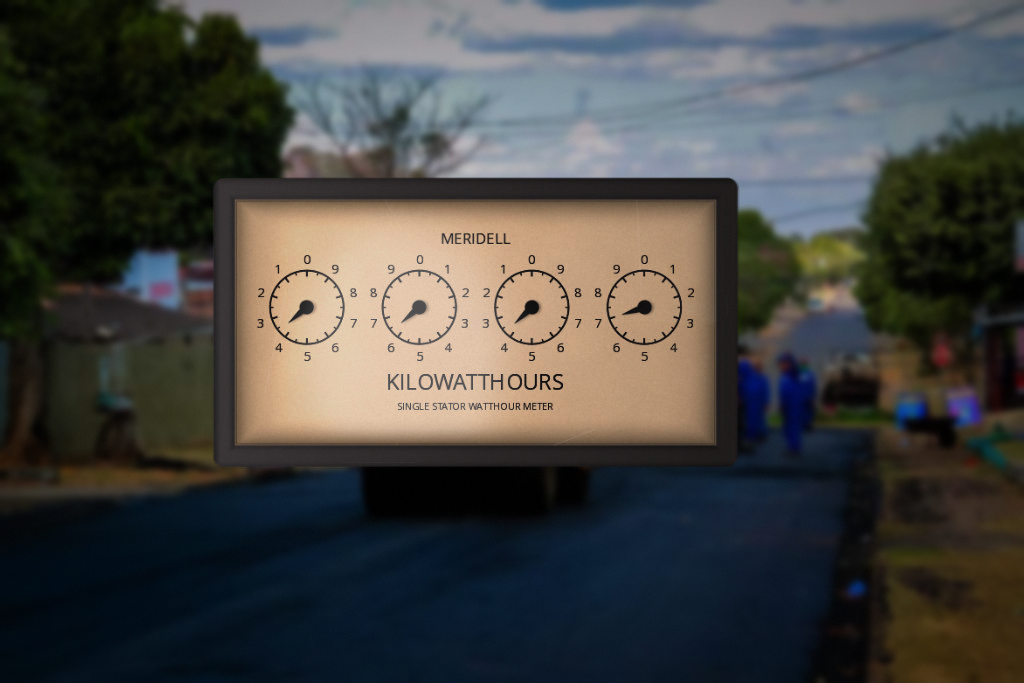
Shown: 3637 kWh
